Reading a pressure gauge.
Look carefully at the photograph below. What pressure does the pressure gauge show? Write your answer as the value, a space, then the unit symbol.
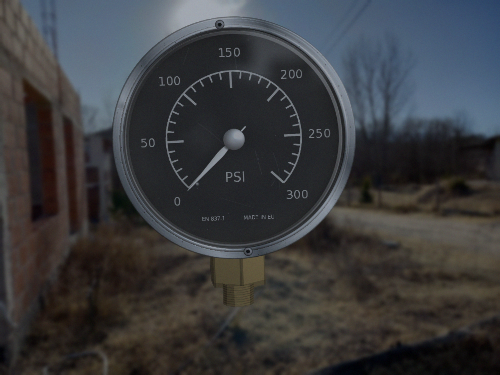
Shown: 0 psi
